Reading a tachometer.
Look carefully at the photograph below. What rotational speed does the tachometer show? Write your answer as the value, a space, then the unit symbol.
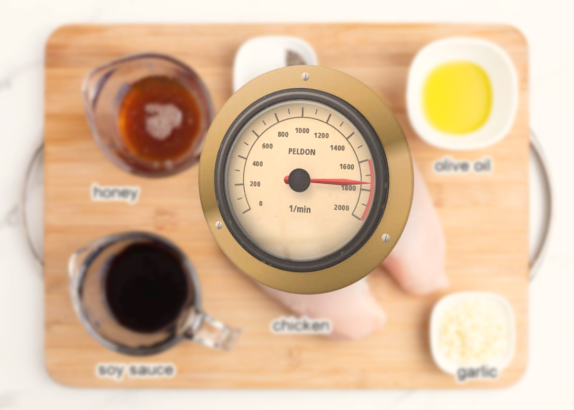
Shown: 1750 rpm
